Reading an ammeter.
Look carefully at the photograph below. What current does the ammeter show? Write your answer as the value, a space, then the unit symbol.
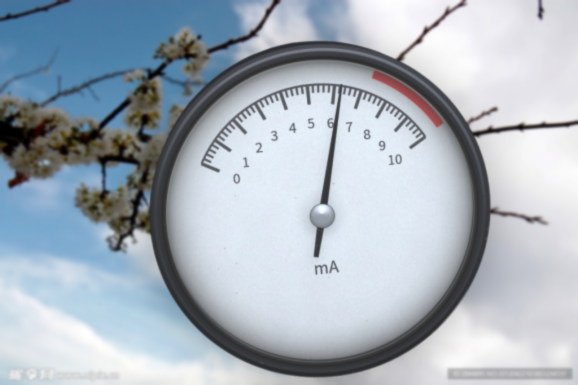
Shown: 6.2 mA
